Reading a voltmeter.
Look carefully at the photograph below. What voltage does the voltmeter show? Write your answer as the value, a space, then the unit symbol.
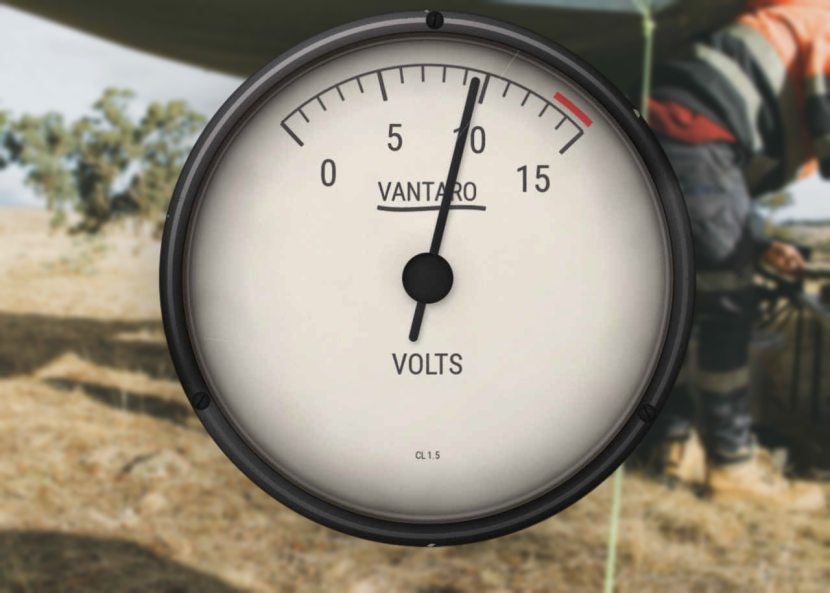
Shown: 9.5 V
